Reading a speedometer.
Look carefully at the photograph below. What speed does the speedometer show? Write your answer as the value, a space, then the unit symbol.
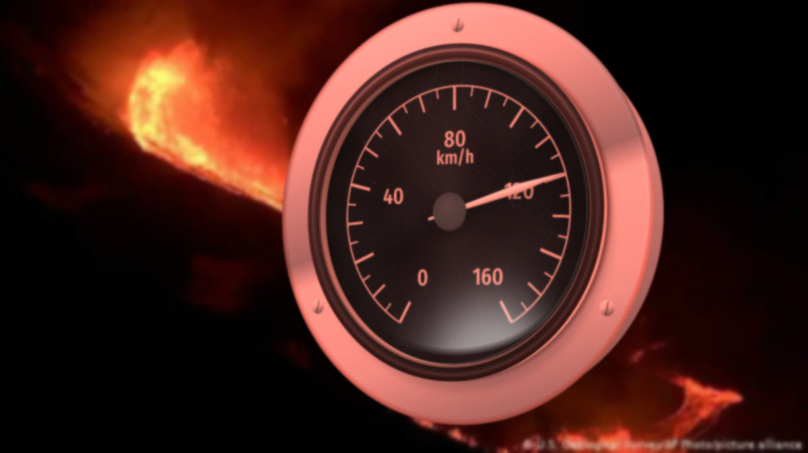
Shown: 120 km/h
